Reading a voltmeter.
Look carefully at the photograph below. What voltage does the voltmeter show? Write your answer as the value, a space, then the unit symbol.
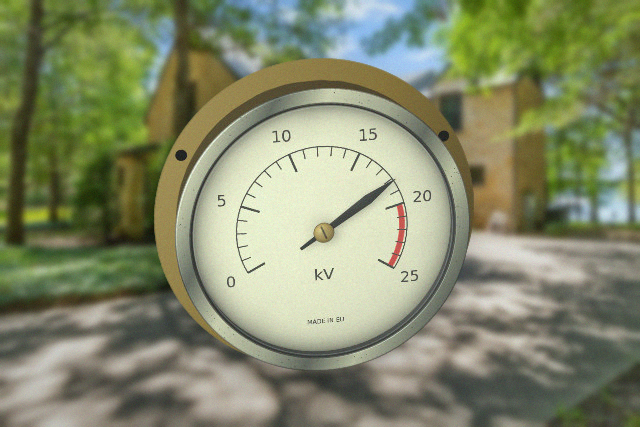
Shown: 18 kV
